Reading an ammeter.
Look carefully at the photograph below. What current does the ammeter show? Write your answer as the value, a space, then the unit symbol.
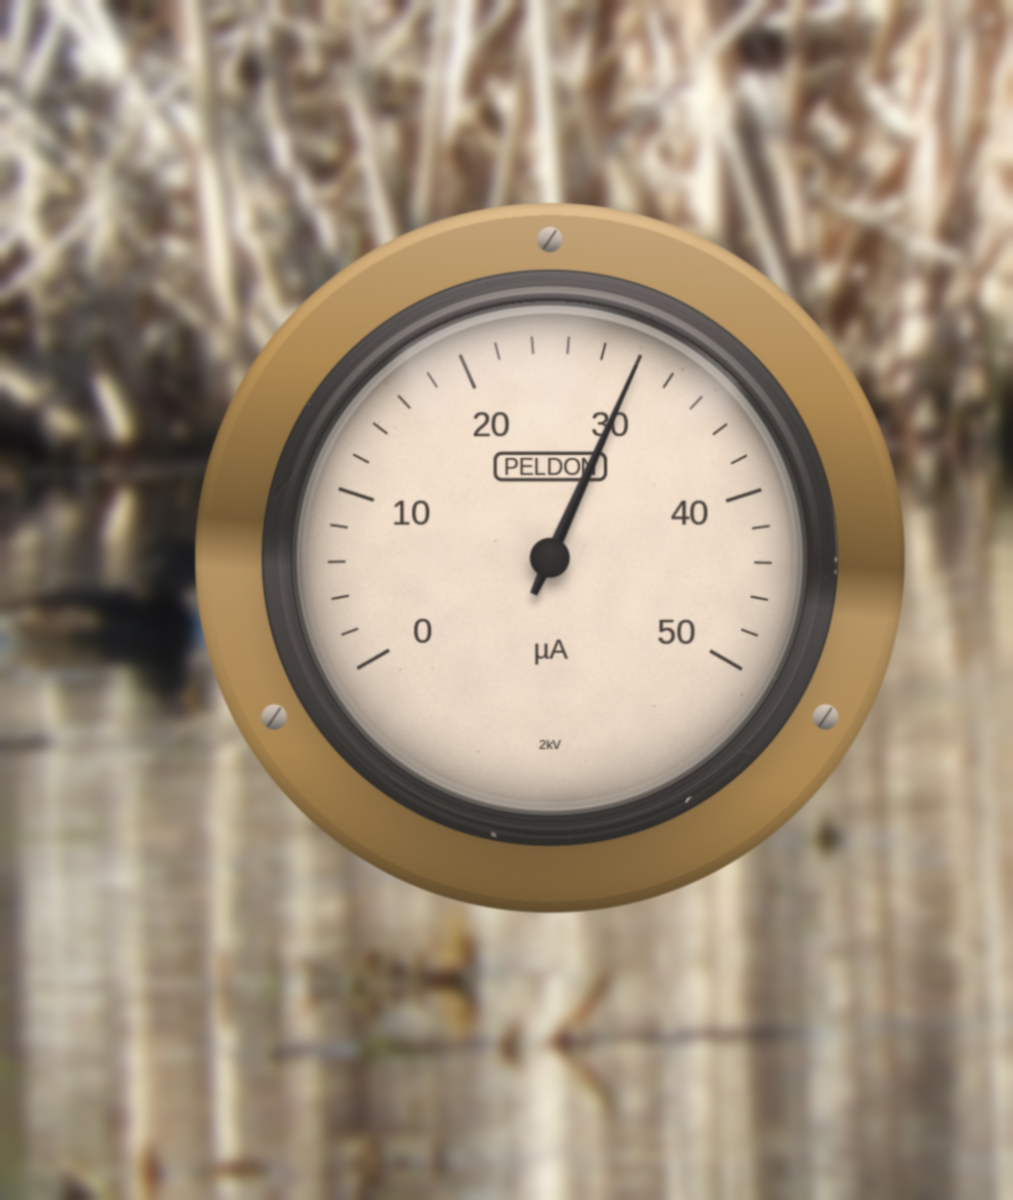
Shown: 30 µA
